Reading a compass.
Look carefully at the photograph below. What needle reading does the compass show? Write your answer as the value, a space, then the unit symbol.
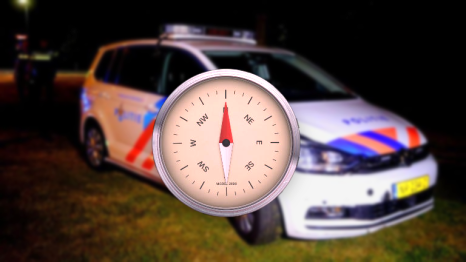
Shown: 0 °
